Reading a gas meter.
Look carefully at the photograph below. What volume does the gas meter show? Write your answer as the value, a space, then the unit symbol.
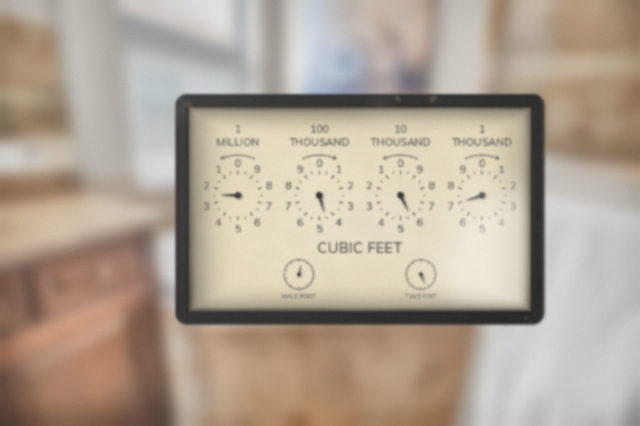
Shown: 245700 ft³
